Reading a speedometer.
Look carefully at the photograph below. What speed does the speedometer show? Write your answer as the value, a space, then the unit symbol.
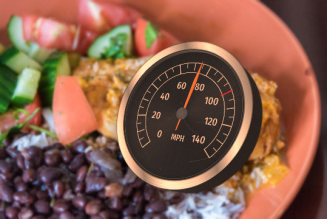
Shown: 75 mph
